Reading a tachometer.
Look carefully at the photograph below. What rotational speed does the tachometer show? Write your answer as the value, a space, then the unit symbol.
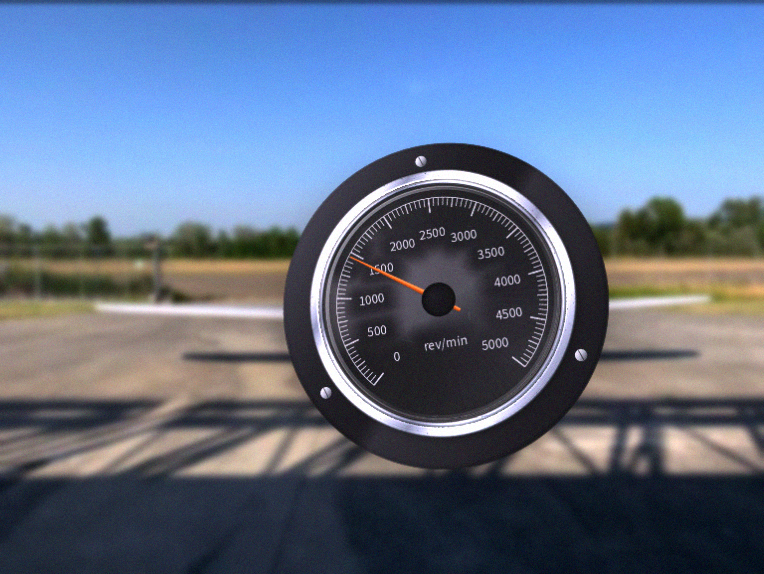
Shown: 1450 rpm
